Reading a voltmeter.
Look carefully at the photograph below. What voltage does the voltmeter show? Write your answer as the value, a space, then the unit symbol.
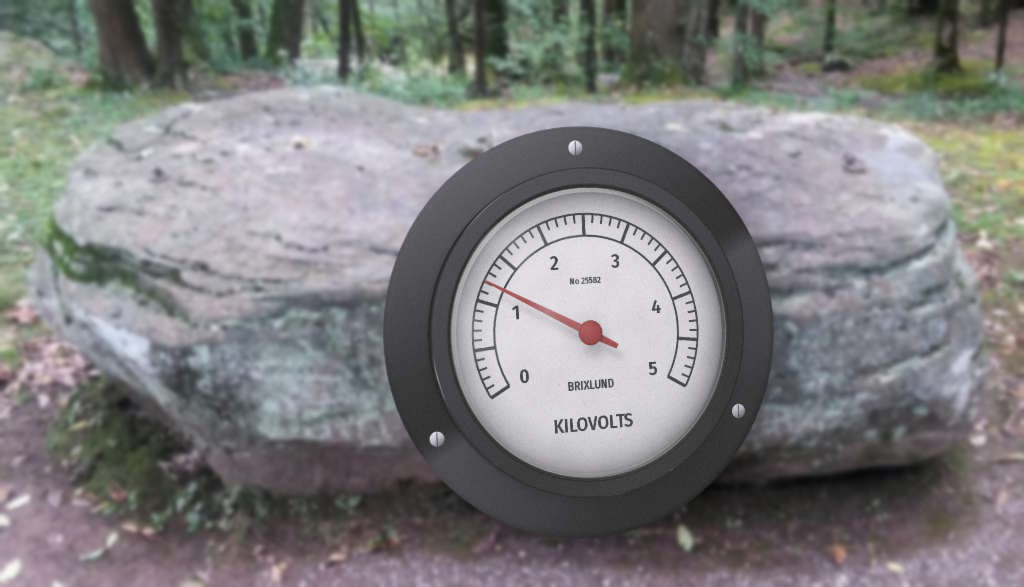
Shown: 1.2 kV
